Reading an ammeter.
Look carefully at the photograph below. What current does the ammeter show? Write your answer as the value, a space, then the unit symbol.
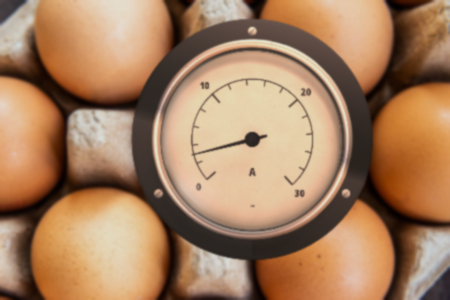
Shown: 3 A
